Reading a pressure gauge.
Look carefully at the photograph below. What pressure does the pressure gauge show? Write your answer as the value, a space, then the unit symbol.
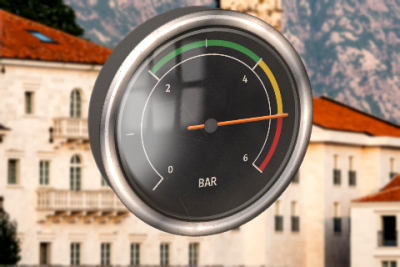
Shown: 5 bar
